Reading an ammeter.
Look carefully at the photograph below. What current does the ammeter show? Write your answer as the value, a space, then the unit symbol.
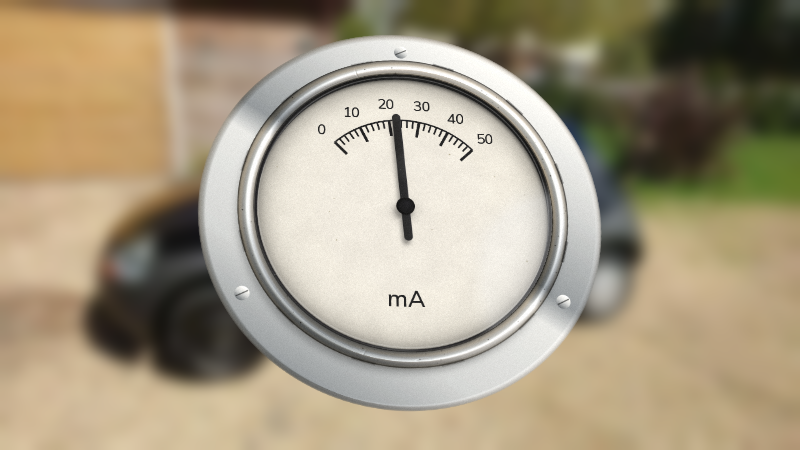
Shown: 22 mA
